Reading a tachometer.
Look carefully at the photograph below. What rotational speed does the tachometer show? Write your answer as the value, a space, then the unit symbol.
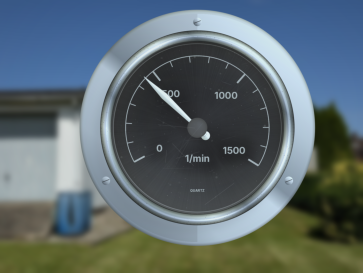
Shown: 450 rpm
